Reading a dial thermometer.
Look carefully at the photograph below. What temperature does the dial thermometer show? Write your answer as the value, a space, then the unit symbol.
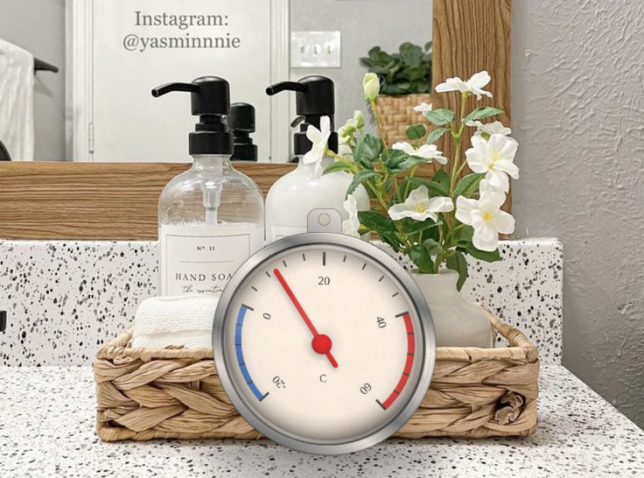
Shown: 10 °C
